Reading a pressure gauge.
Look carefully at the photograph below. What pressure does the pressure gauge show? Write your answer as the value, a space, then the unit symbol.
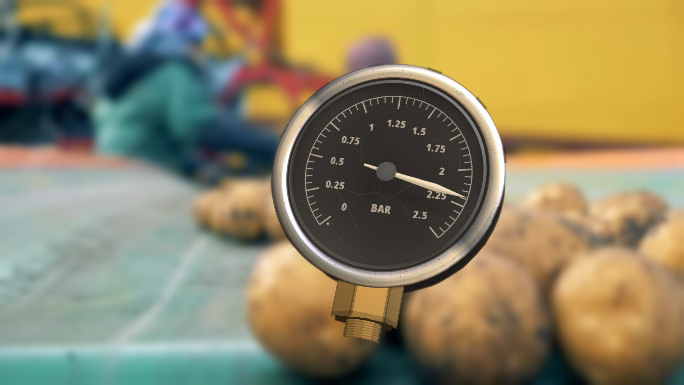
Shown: 2.2 bar
